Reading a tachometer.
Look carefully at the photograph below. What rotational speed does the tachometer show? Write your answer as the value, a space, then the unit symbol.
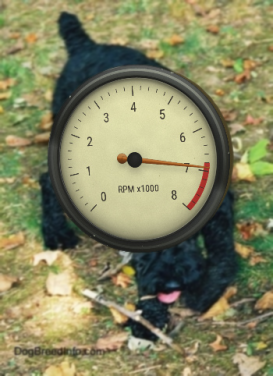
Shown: 6900 rpm
